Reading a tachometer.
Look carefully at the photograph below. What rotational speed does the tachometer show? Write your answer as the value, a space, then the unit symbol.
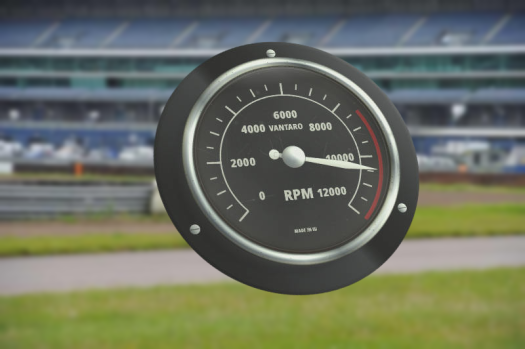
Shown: 10500 rpm
